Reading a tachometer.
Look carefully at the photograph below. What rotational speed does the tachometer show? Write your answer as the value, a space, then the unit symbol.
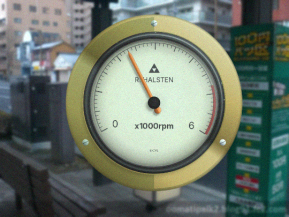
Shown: 2300 rpm
